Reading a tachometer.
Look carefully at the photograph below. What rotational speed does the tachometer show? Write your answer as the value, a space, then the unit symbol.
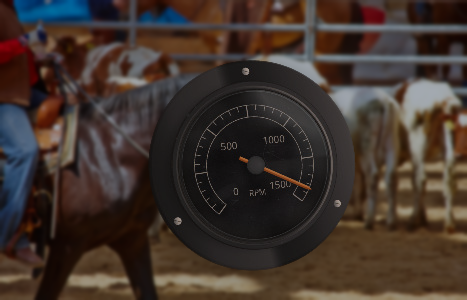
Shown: 1425 rpm
